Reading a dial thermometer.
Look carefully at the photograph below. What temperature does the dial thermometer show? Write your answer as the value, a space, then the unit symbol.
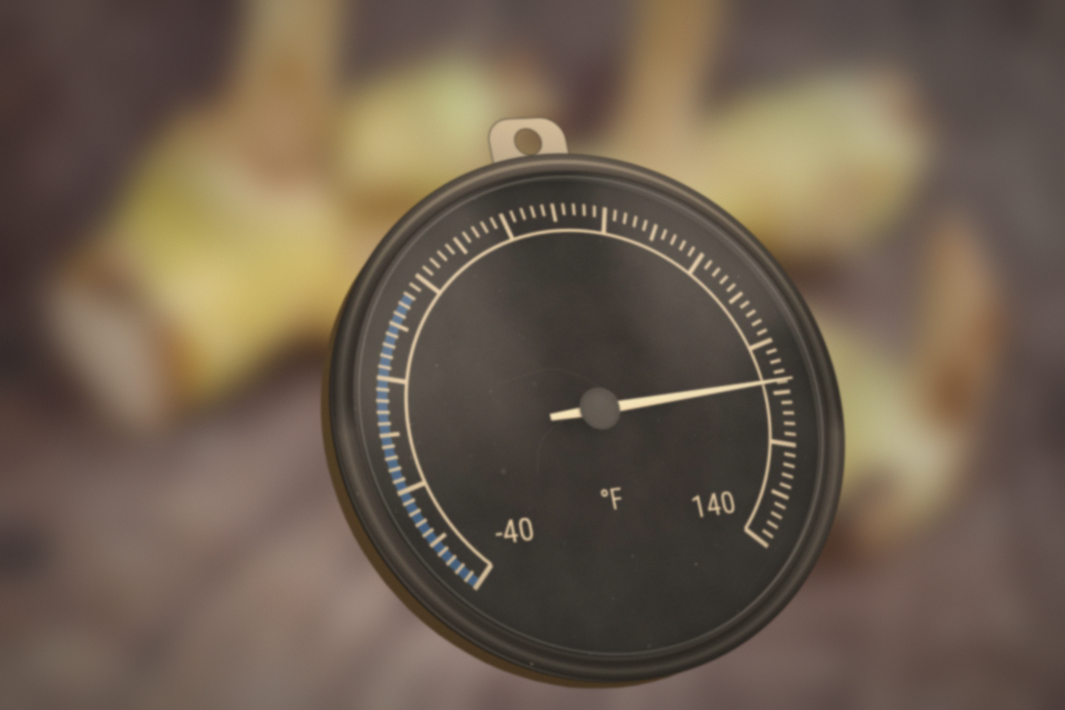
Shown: 108 °F
